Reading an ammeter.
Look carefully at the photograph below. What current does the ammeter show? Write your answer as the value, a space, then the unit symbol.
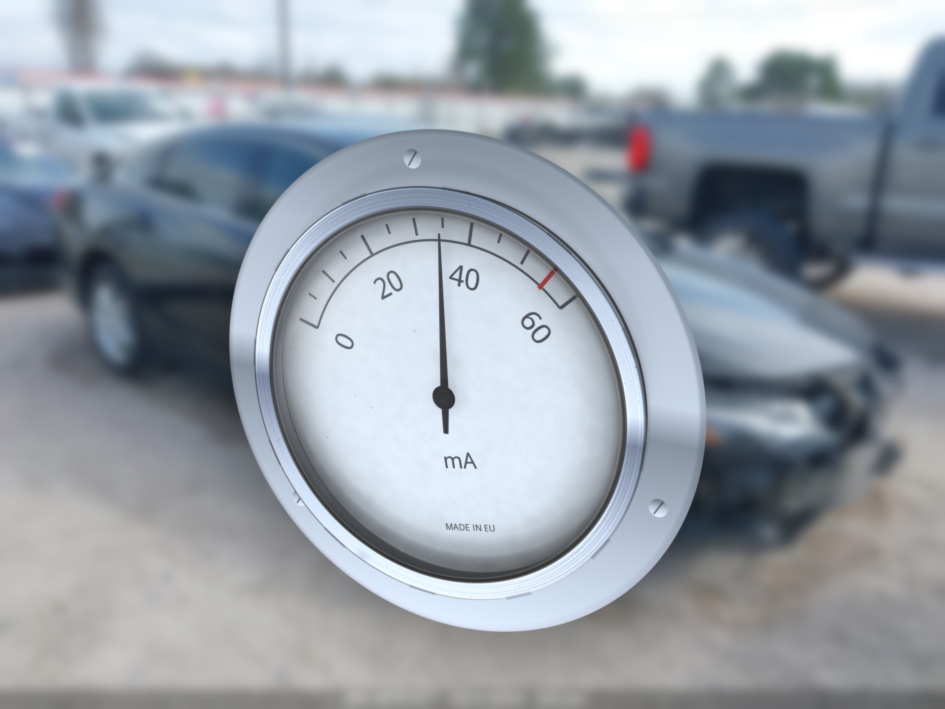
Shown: 35 mA
